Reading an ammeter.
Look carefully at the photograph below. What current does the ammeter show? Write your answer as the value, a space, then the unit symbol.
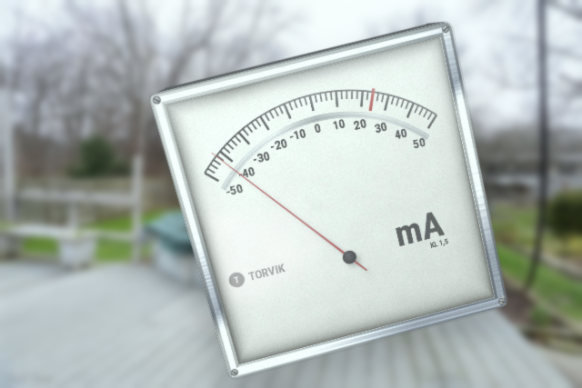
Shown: -42 mA
